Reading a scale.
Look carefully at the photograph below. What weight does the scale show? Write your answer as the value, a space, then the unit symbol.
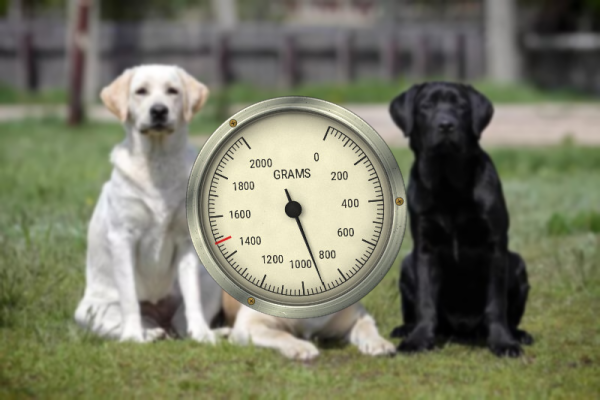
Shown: 900 g
